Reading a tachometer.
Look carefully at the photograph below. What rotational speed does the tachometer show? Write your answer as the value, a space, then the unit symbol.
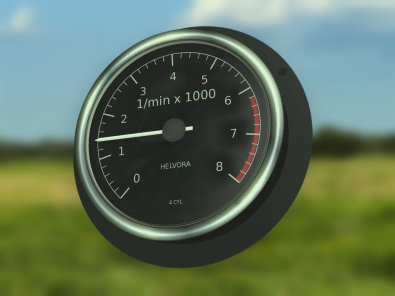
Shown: 1400 rpm
